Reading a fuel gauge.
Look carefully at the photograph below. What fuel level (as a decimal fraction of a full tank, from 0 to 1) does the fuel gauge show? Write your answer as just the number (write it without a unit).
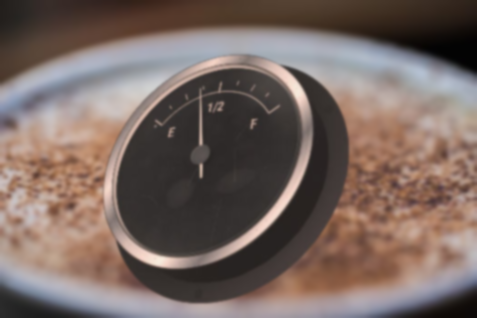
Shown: 0.375
